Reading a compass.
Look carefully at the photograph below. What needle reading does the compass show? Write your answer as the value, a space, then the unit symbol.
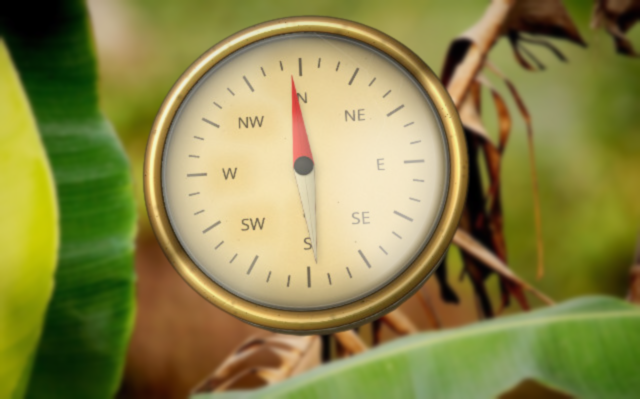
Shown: 355 °
